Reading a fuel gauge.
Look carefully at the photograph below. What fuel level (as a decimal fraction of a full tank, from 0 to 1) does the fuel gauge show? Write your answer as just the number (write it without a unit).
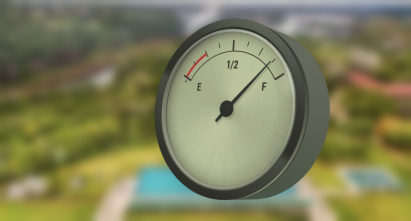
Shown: 0.875
